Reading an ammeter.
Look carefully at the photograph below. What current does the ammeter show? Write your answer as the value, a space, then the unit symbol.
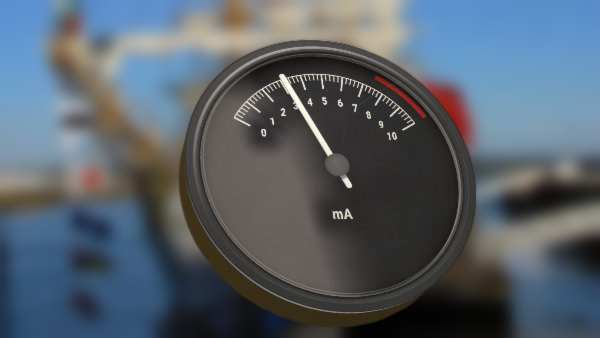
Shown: 3 mA
